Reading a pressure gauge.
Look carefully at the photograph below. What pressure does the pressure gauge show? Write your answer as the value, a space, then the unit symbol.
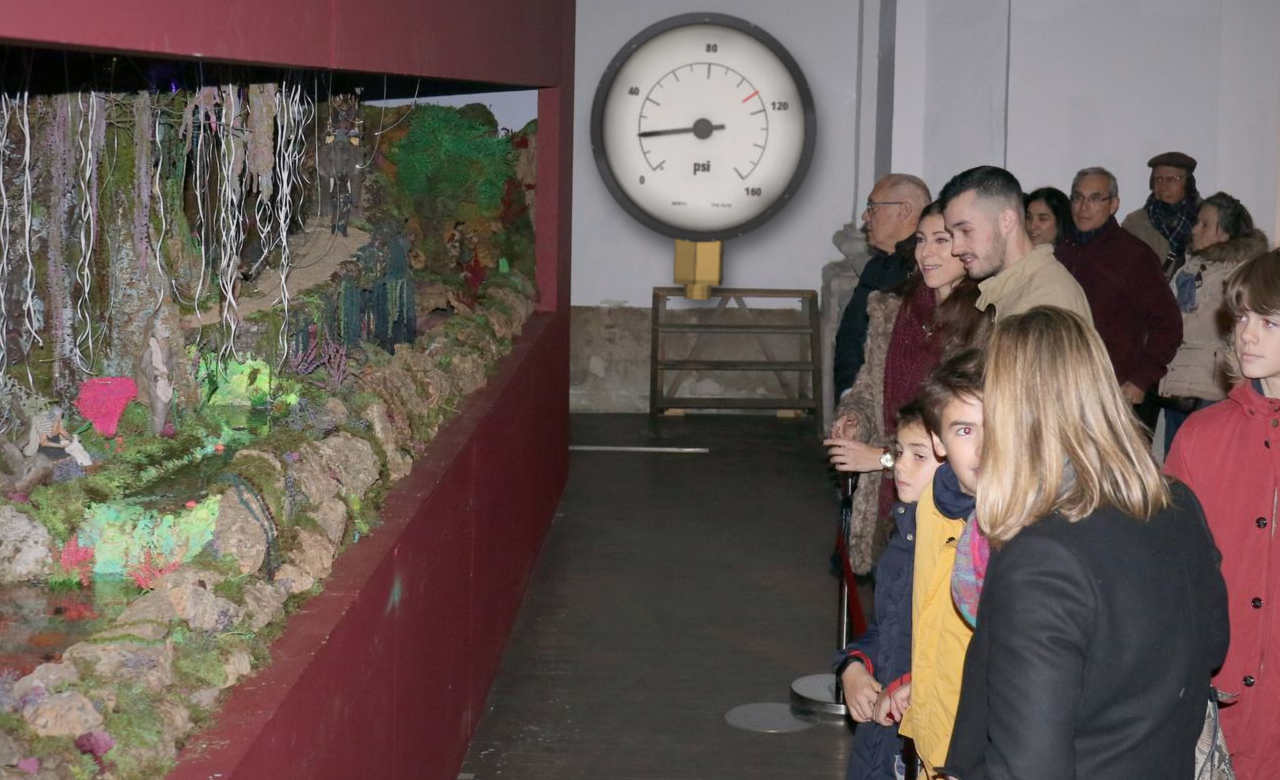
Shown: 20 psi
